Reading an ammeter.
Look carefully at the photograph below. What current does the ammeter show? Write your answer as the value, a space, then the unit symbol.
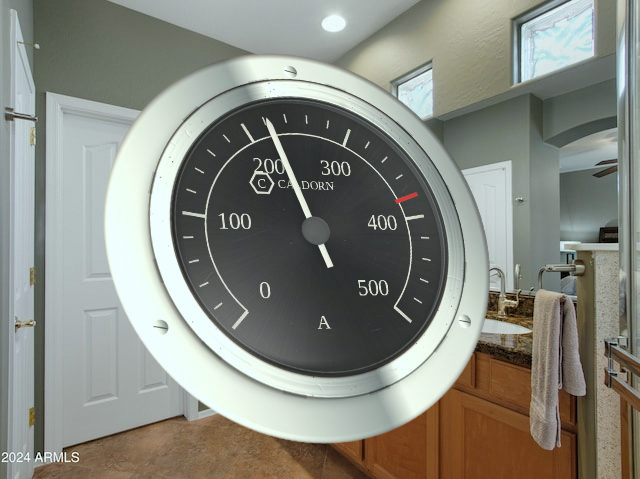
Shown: 220 A
